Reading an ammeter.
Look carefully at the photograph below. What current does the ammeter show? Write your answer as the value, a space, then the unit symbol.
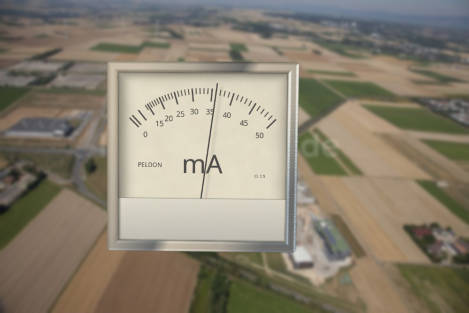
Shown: 36 mA
